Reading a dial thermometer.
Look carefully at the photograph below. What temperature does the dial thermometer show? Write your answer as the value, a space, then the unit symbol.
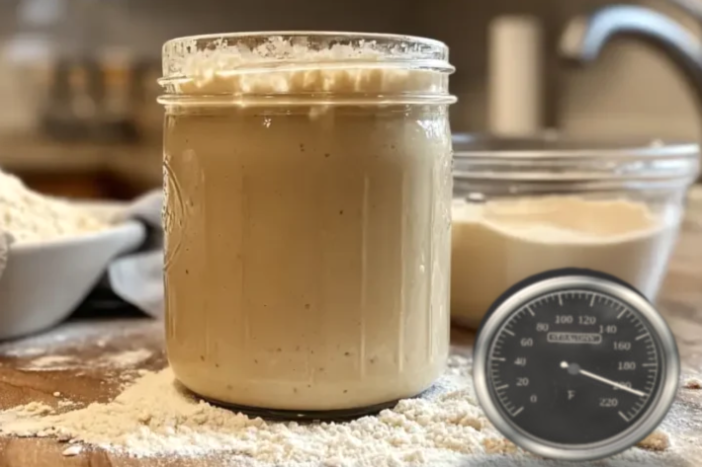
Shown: 200 °F
